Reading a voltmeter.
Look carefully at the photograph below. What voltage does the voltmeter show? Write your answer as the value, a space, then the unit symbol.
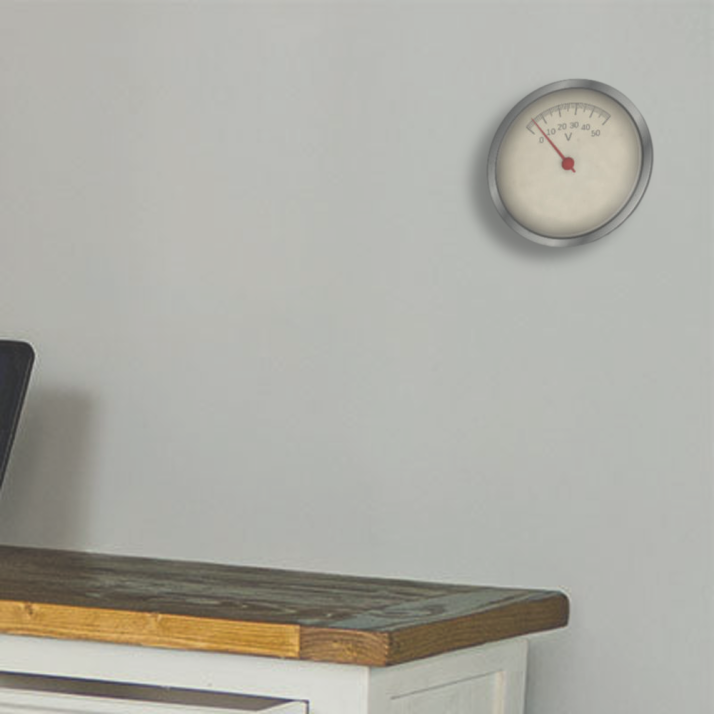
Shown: 5 V
